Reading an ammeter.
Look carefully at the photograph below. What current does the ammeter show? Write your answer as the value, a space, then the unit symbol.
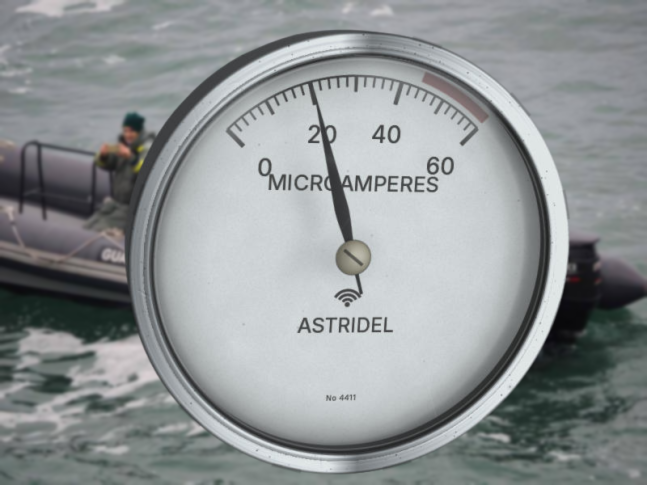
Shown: 20 µA
